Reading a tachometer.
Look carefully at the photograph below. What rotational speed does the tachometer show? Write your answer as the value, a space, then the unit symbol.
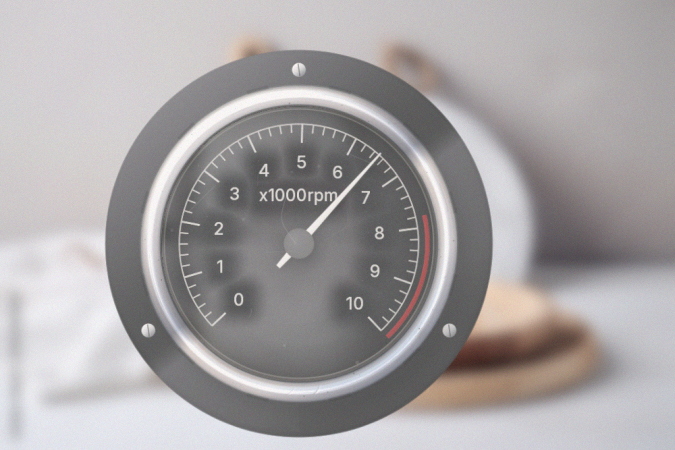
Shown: 6500 rpm
